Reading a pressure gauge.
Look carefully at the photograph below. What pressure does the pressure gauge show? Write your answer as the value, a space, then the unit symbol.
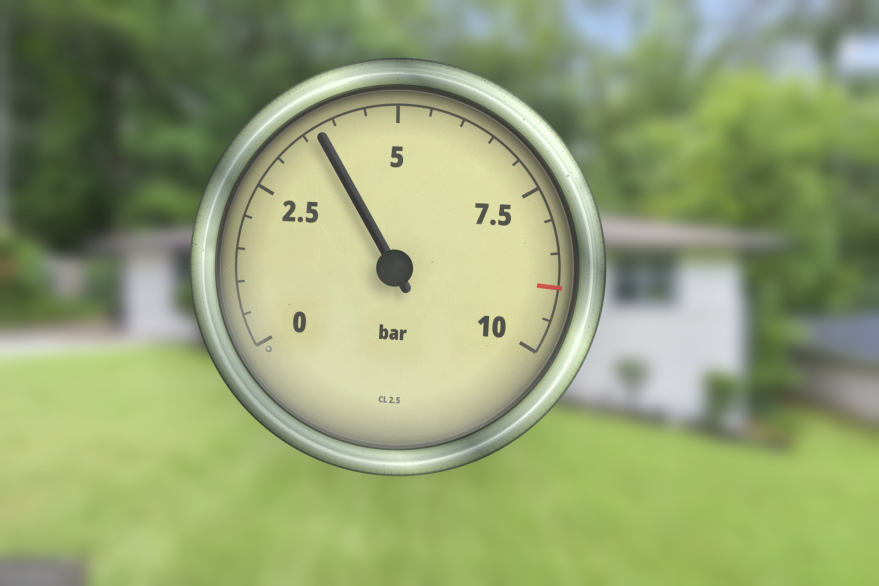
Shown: 3.75 bar
